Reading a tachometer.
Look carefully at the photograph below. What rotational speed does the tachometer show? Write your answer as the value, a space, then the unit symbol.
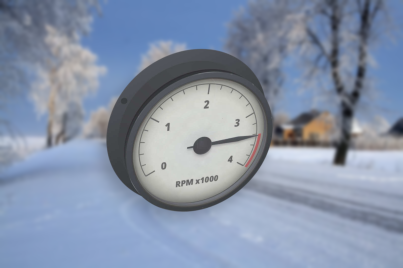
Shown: 3400 rpm
